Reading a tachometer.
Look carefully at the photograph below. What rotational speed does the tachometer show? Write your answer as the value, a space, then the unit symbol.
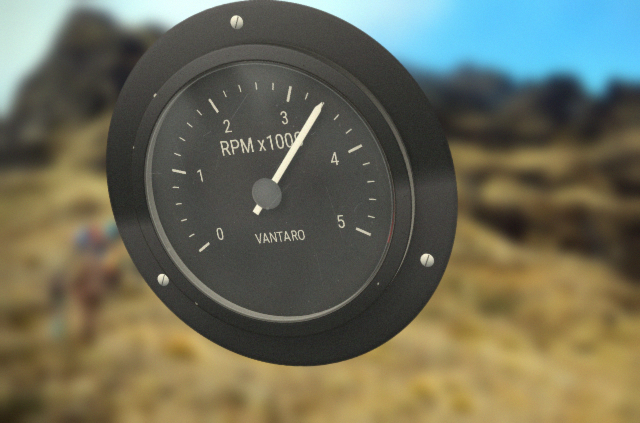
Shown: 3400 rpm
